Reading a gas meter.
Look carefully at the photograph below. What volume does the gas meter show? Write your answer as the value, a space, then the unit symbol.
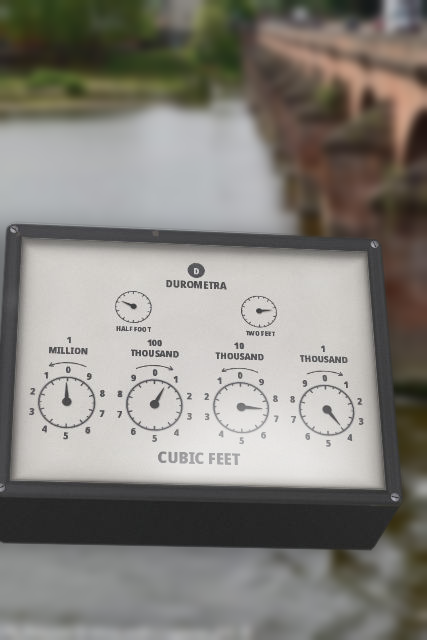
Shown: 7400 ft³
